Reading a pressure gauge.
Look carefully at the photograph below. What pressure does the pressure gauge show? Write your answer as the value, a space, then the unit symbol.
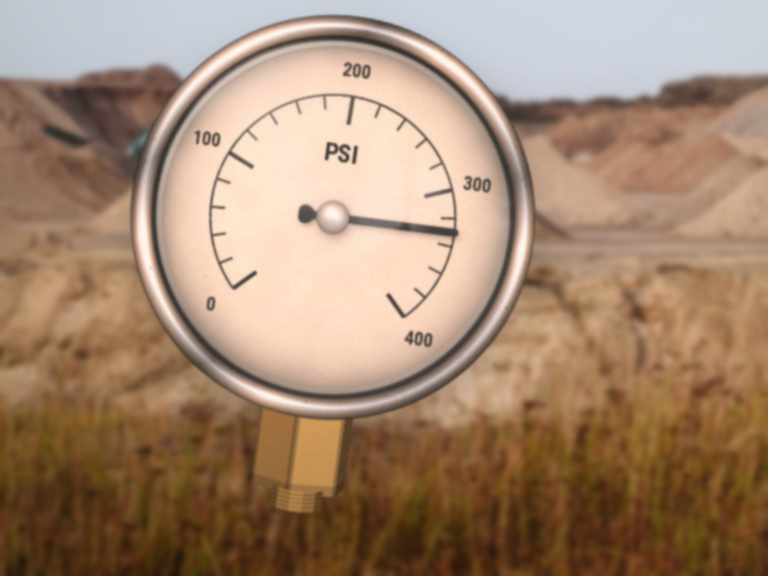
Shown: 330 psi
